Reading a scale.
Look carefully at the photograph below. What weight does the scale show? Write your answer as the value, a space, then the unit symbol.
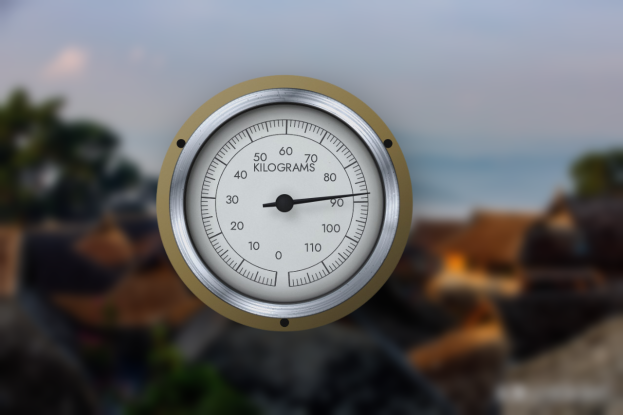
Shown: 88 kg
